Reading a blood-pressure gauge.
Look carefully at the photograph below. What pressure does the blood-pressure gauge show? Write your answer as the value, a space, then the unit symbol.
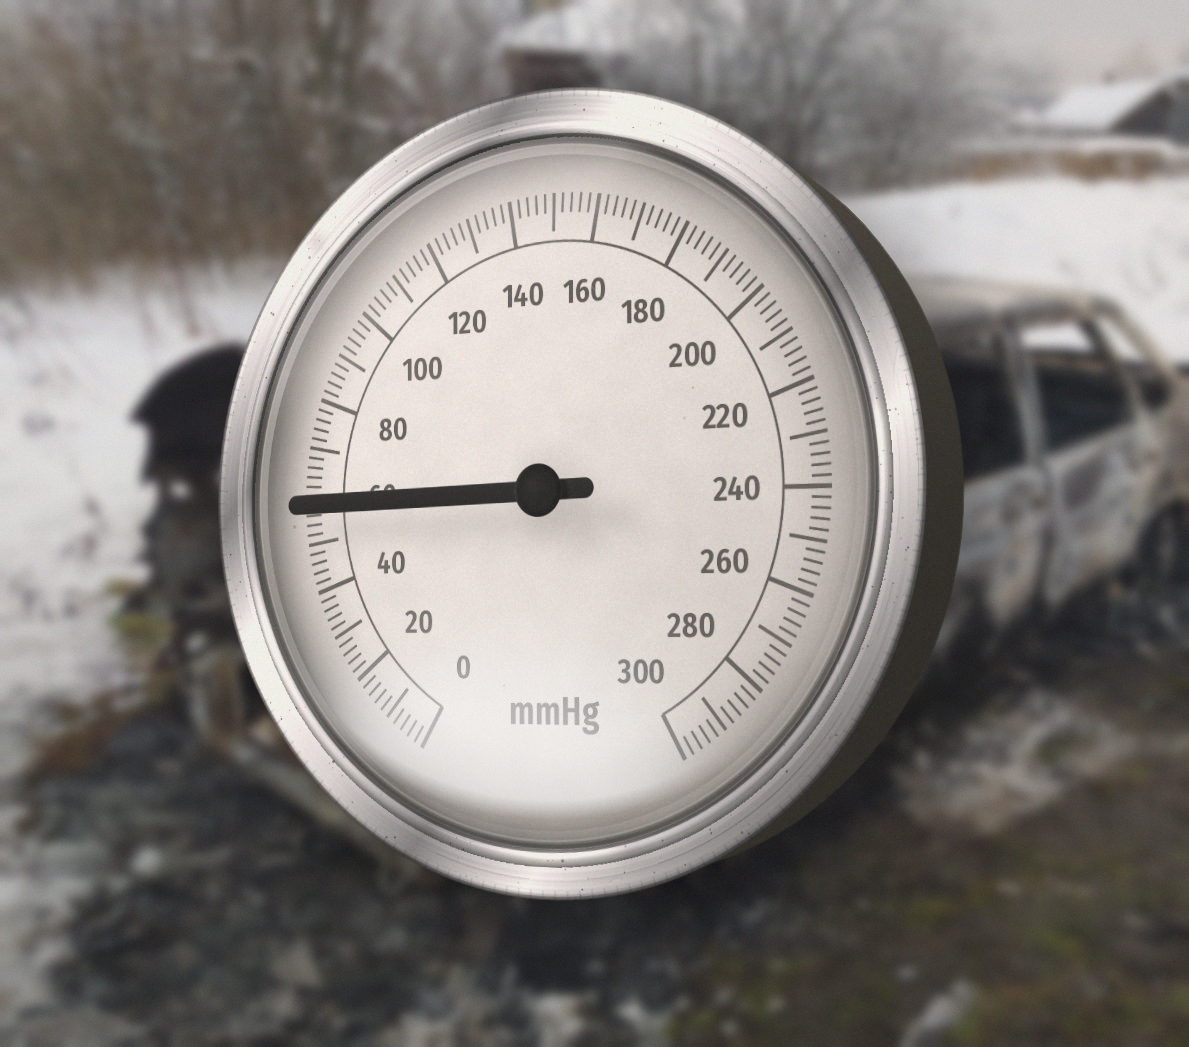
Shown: 58 mmHg
